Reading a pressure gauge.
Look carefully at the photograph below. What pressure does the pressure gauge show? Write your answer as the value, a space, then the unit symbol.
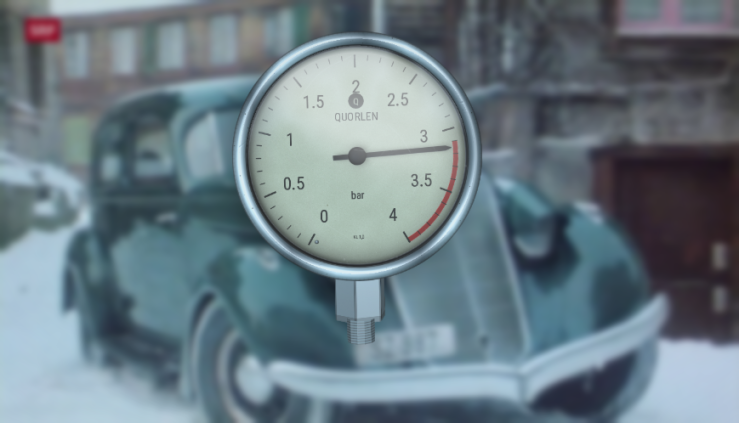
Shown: 3.15 bar
